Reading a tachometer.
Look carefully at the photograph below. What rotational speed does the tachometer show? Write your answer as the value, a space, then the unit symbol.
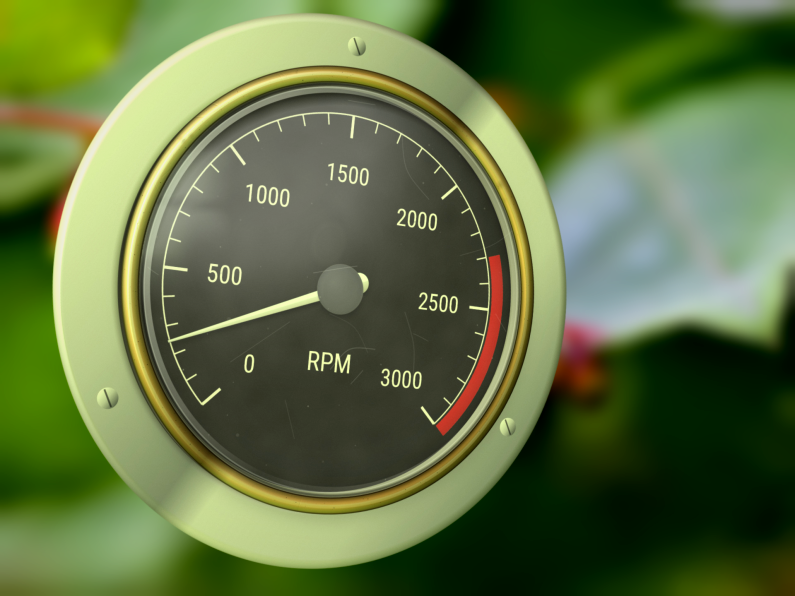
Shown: 250 rpm
